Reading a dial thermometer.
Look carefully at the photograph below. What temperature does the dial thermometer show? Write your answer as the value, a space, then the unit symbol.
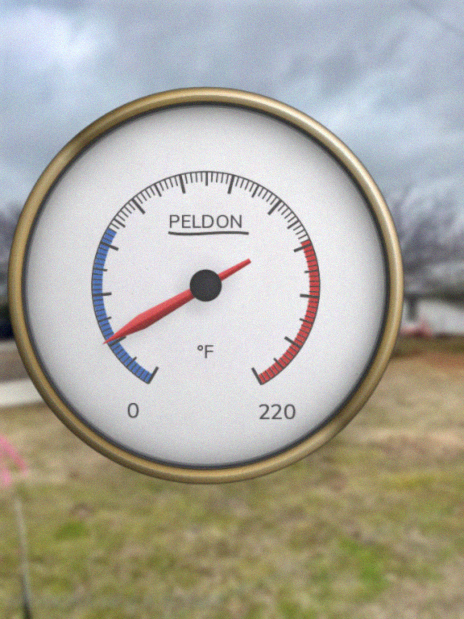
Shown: 22 °F
